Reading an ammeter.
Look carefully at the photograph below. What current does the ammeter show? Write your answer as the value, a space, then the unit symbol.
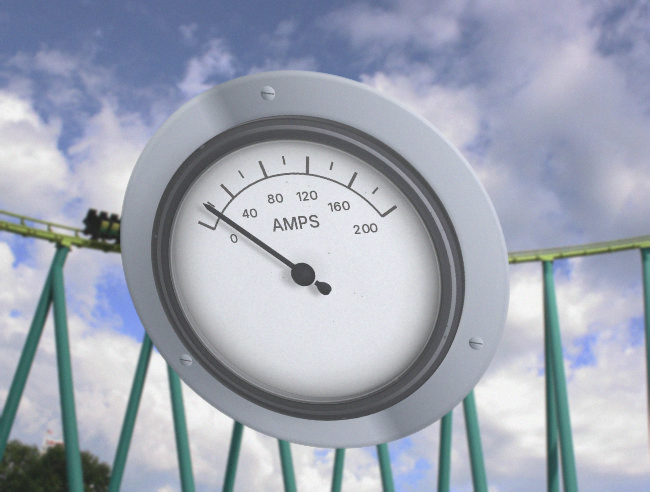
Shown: 20 A
